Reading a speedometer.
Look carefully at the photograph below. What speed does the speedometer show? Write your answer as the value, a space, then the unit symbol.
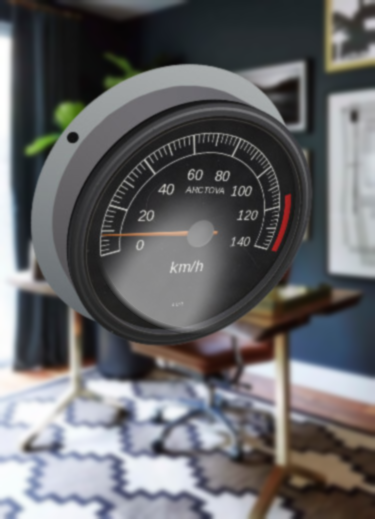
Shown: 10 km/h
